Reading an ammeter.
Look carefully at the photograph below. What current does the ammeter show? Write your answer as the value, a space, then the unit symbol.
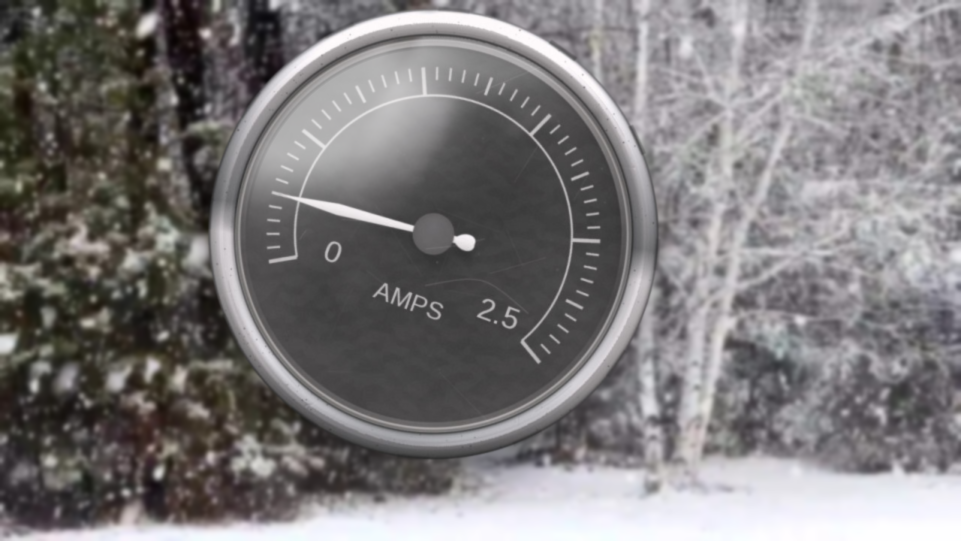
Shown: 0.25 A
